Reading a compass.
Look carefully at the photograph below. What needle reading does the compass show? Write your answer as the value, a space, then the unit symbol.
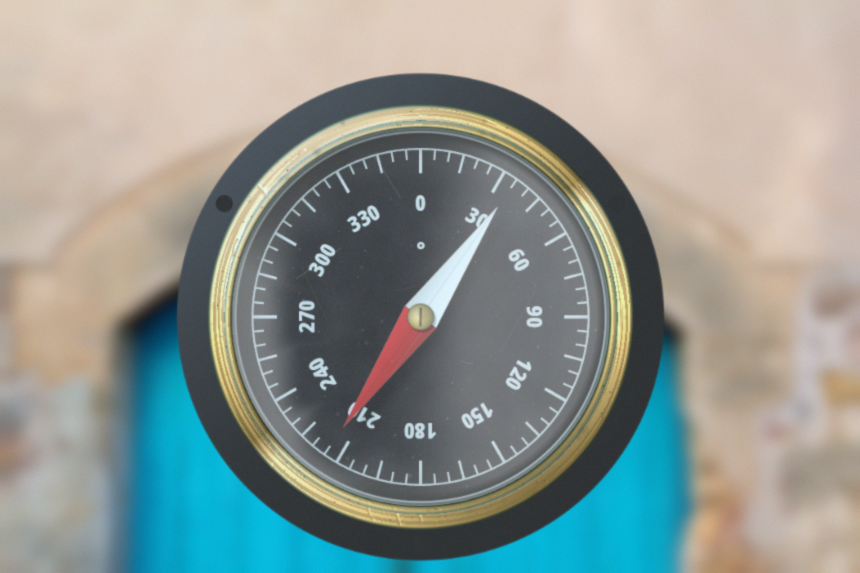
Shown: 215 °
